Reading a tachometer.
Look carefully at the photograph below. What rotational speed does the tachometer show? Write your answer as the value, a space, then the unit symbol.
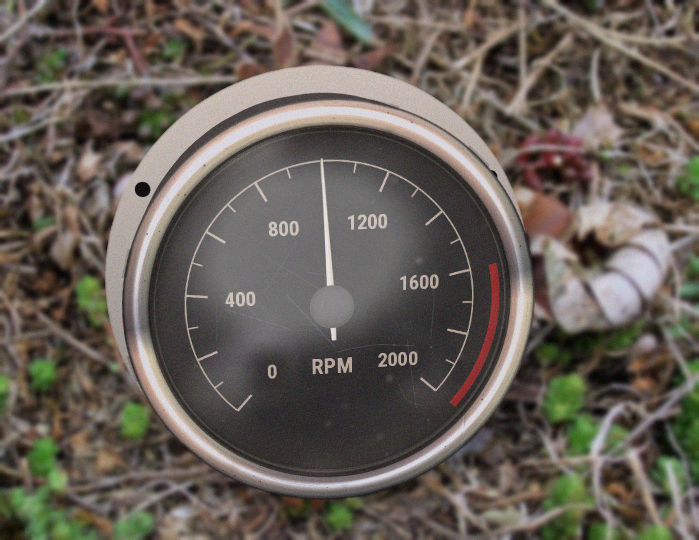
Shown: 1000 rpm
